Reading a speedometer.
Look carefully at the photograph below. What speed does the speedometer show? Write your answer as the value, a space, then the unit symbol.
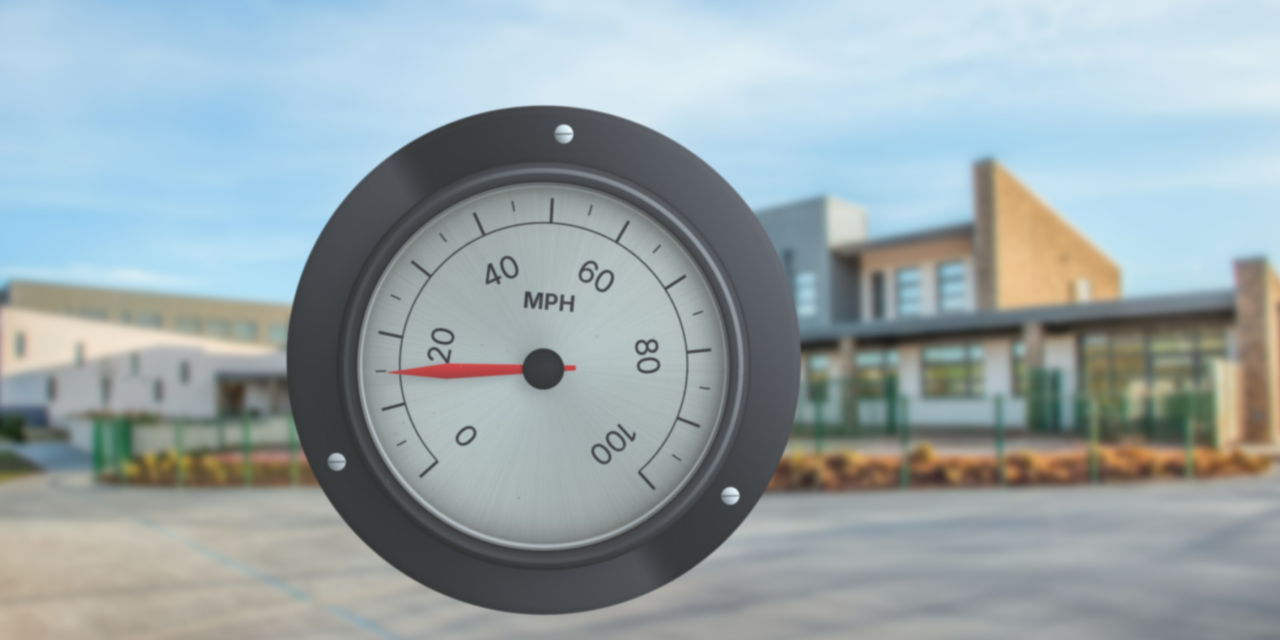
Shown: 15 mph
